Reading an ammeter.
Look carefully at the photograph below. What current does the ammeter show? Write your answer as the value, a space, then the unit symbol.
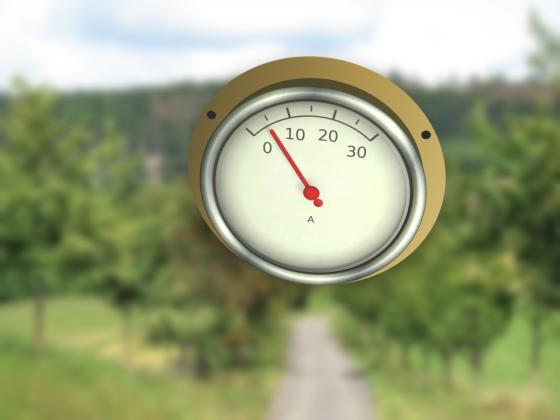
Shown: 5 A
